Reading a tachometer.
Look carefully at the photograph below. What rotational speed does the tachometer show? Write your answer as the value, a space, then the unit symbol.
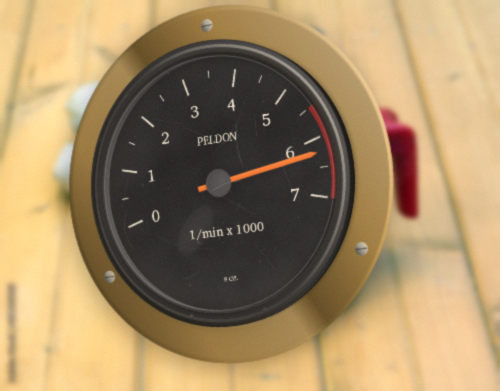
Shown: 6250 rpm
